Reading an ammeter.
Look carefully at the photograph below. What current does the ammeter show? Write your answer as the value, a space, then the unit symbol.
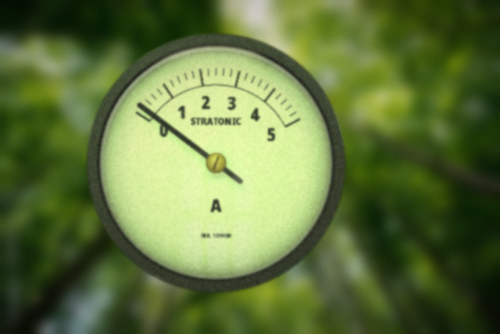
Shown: 0.2 A
